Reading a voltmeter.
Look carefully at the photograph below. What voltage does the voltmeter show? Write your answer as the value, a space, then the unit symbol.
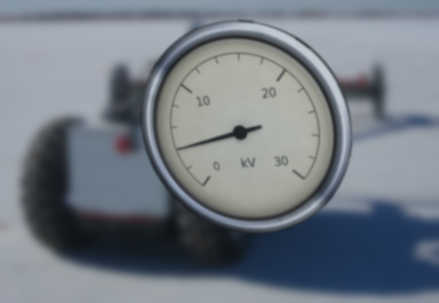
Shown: 4 kV
